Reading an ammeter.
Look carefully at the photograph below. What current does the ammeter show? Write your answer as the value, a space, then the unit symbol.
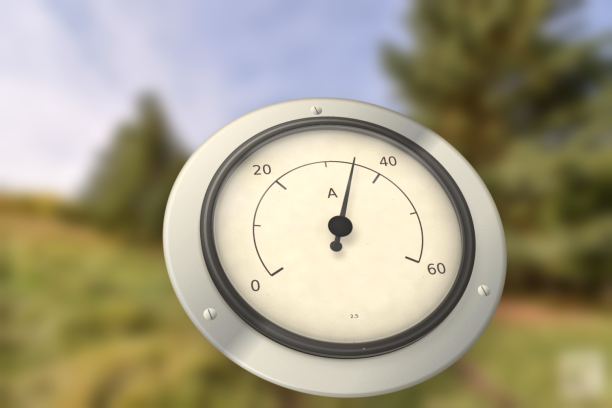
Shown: 35 A
